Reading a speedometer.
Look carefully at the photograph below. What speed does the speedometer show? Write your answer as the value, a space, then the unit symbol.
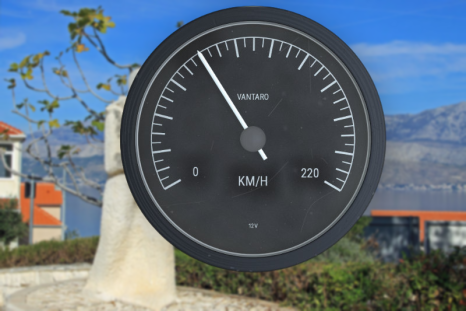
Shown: 80 km/h
